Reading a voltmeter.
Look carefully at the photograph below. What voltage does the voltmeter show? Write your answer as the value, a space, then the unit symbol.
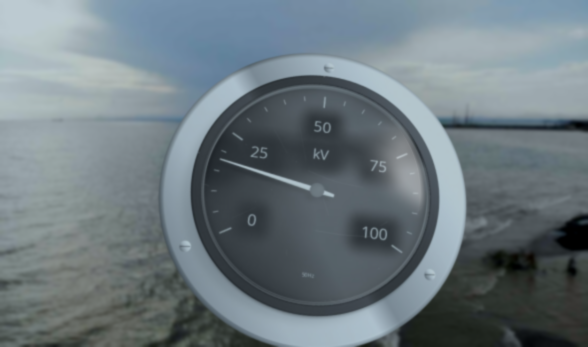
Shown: 17.5 kV
